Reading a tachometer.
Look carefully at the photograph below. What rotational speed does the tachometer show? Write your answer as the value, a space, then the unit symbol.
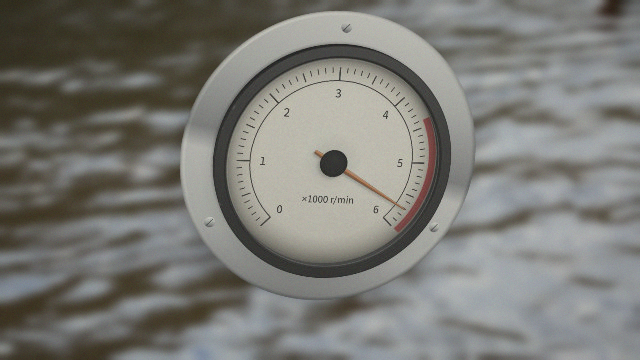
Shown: 5700 rpm
